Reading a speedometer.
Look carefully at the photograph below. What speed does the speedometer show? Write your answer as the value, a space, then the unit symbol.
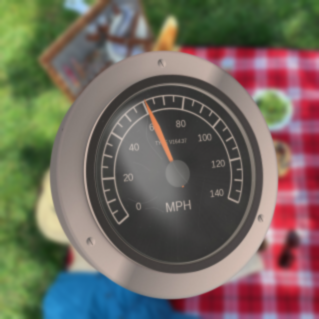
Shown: 60 mph
